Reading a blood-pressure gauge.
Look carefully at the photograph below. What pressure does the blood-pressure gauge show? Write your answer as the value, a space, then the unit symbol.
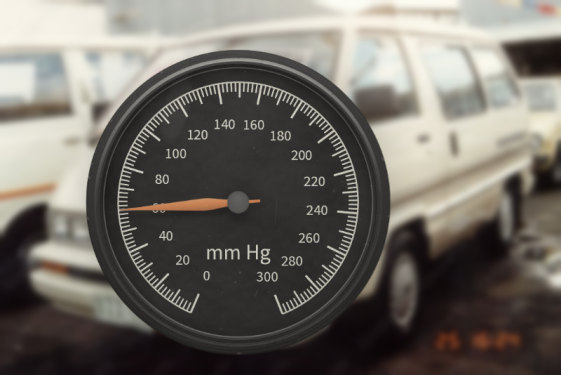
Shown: 60 mmHg
